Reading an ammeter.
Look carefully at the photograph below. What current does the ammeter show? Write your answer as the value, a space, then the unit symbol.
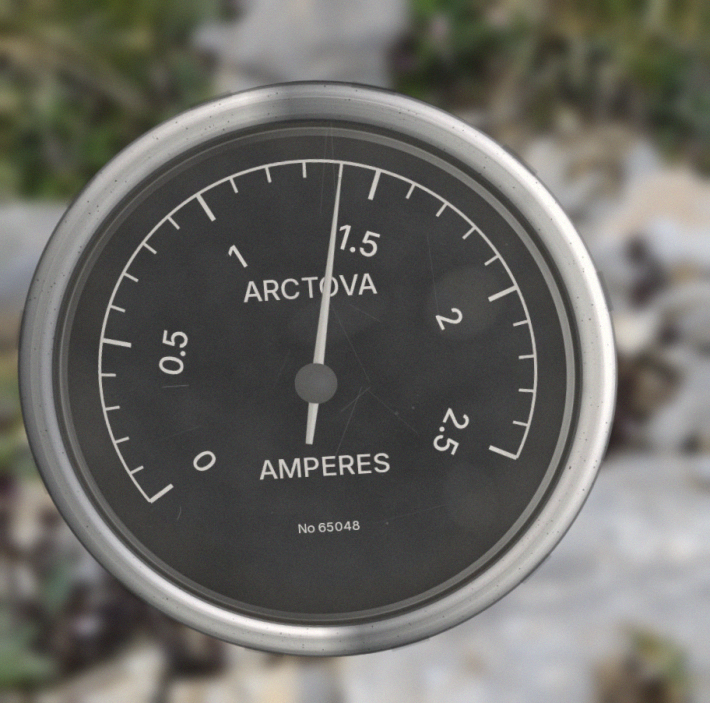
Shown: 1.4 A
